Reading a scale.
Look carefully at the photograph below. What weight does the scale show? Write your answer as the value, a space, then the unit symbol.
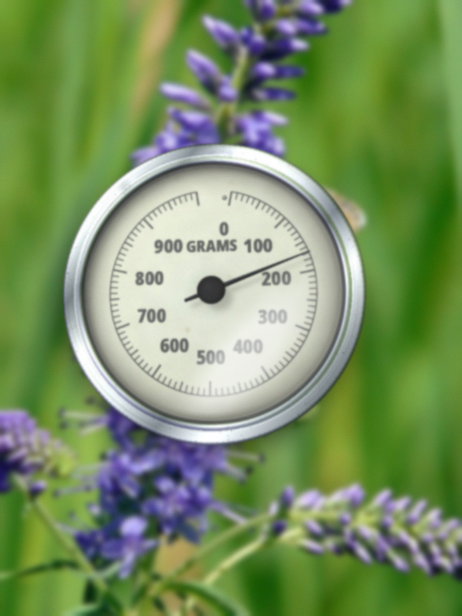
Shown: 170 g
